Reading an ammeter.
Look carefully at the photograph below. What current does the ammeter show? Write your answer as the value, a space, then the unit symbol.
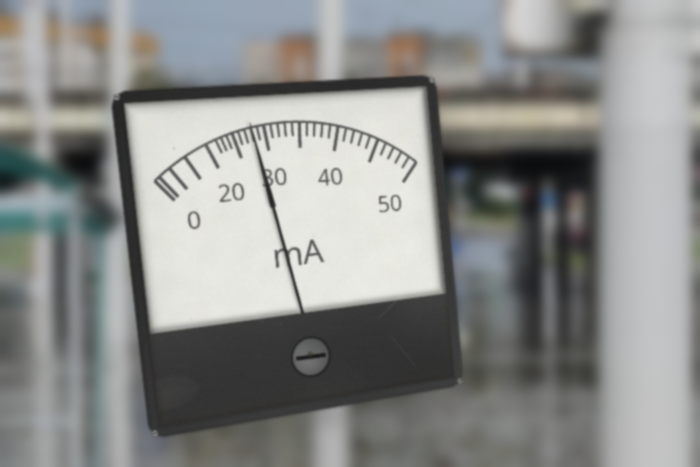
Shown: 28 mA
